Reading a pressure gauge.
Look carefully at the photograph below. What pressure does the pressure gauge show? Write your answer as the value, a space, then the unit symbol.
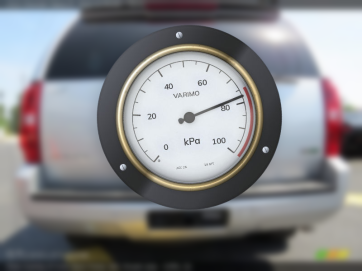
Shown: 77.5 kPa
